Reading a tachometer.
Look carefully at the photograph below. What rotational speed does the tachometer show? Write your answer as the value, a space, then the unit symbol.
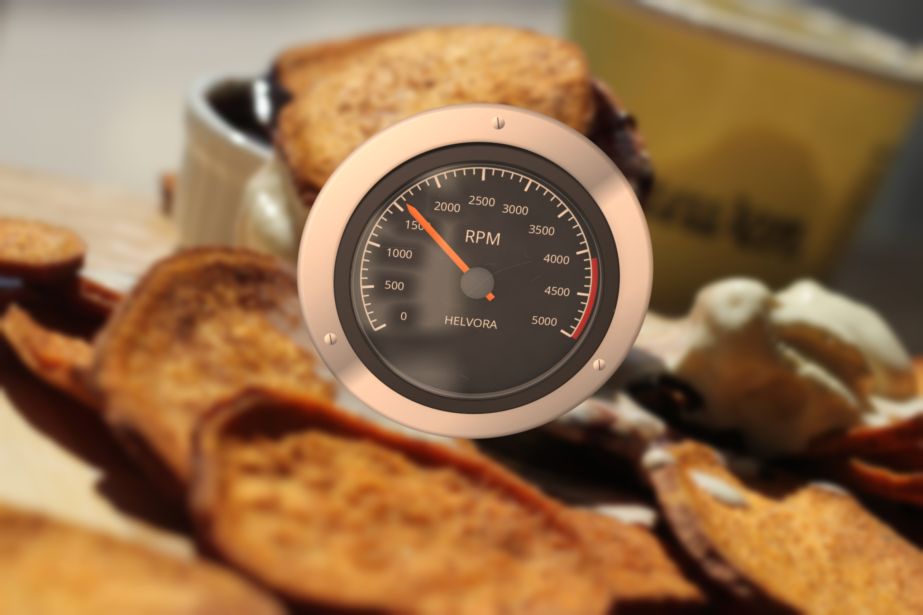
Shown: 1600 rpm
